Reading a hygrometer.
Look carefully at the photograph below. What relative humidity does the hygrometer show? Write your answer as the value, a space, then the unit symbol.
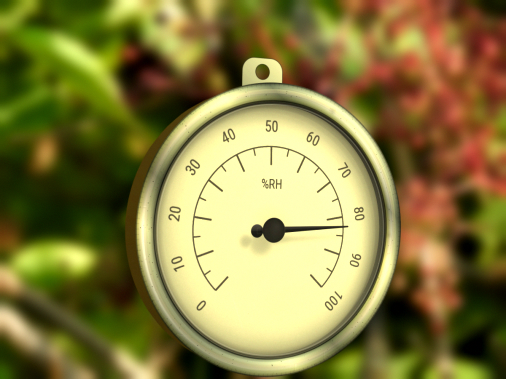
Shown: 82.5 %
